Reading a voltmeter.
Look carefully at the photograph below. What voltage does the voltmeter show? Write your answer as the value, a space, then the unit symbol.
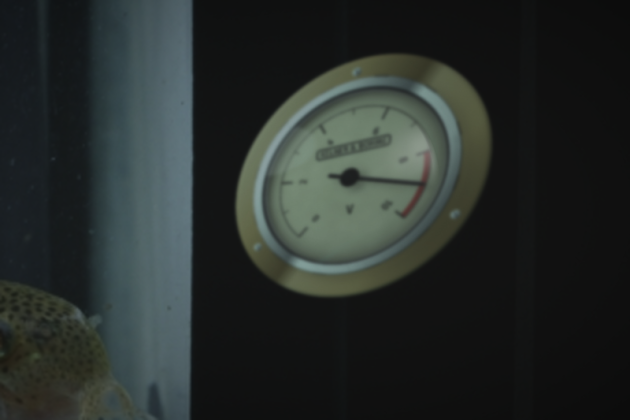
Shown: 9 V
